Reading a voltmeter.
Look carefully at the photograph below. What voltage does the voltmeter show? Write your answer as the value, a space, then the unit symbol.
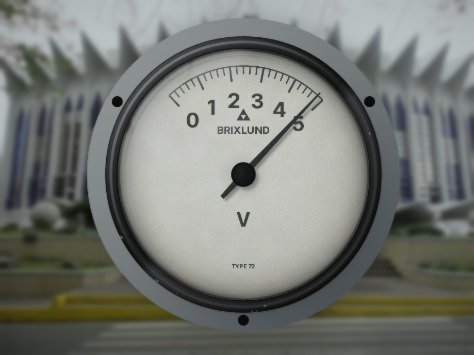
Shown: 4.8 V
